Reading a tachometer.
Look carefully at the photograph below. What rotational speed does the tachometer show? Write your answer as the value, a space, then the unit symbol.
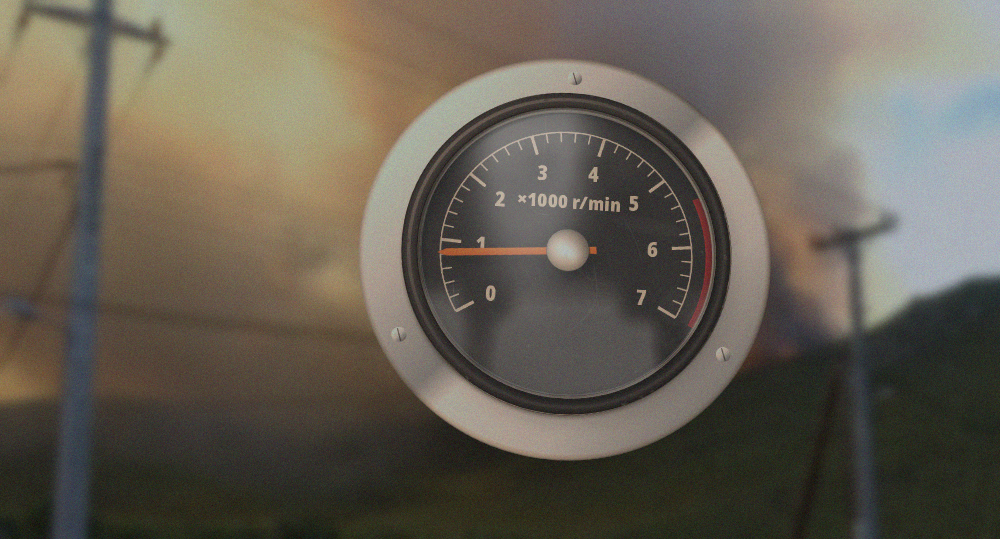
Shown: 800 rpm
